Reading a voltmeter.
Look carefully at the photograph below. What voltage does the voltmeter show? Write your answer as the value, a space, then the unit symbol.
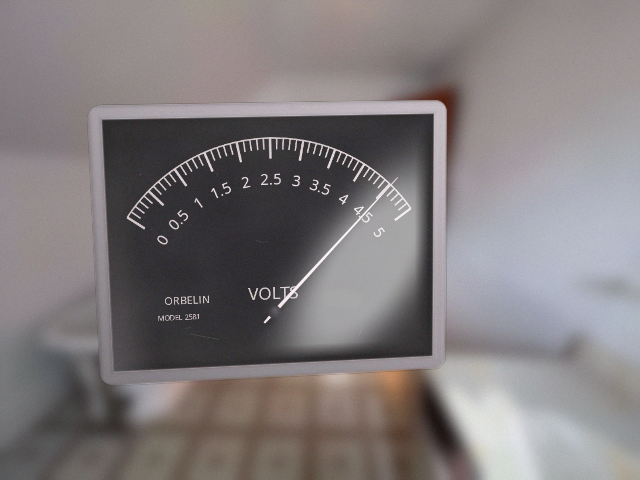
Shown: 4.5 V
